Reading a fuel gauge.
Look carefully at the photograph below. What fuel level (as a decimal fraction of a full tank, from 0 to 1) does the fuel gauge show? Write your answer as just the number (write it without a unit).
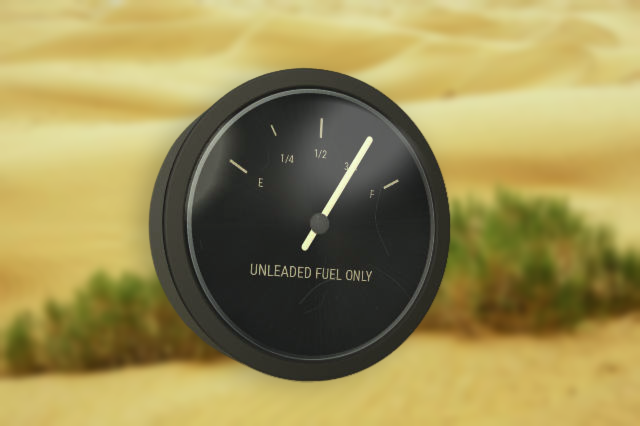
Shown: 0.75
